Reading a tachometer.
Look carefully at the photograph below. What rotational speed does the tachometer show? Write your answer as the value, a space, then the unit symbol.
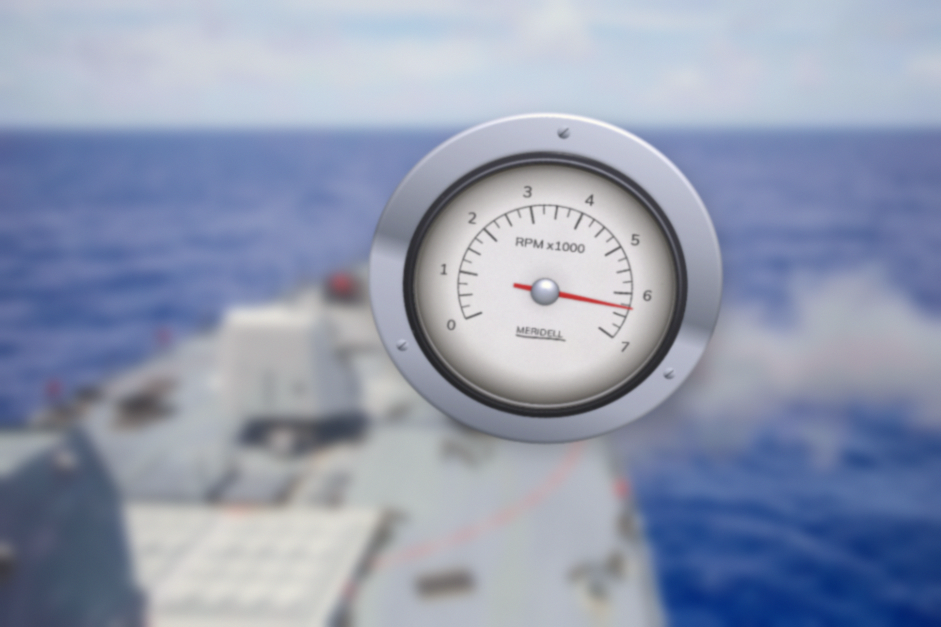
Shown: 6250 rpm
